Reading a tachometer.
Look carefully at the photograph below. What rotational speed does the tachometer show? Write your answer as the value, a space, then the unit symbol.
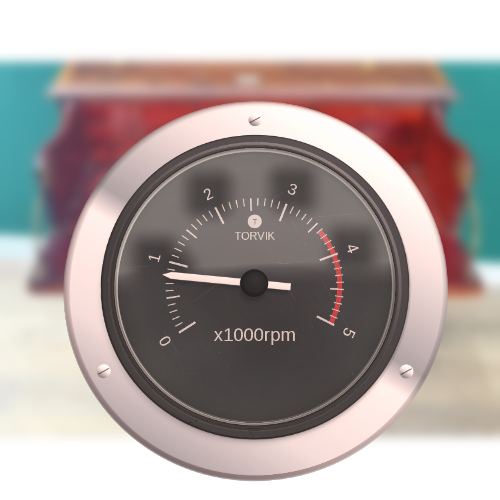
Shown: 800 rpm
